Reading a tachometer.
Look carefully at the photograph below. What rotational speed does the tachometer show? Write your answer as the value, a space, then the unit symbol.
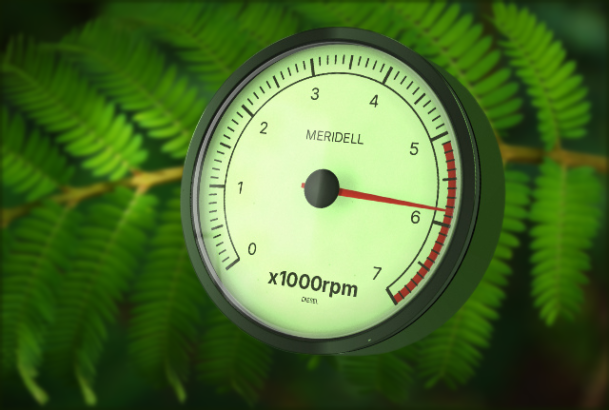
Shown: 5850 rpm
